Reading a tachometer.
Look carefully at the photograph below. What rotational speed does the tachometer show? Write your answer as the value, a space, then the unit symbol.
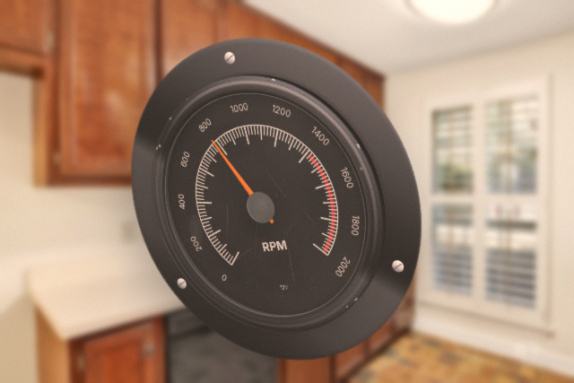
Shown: 800 rpm
